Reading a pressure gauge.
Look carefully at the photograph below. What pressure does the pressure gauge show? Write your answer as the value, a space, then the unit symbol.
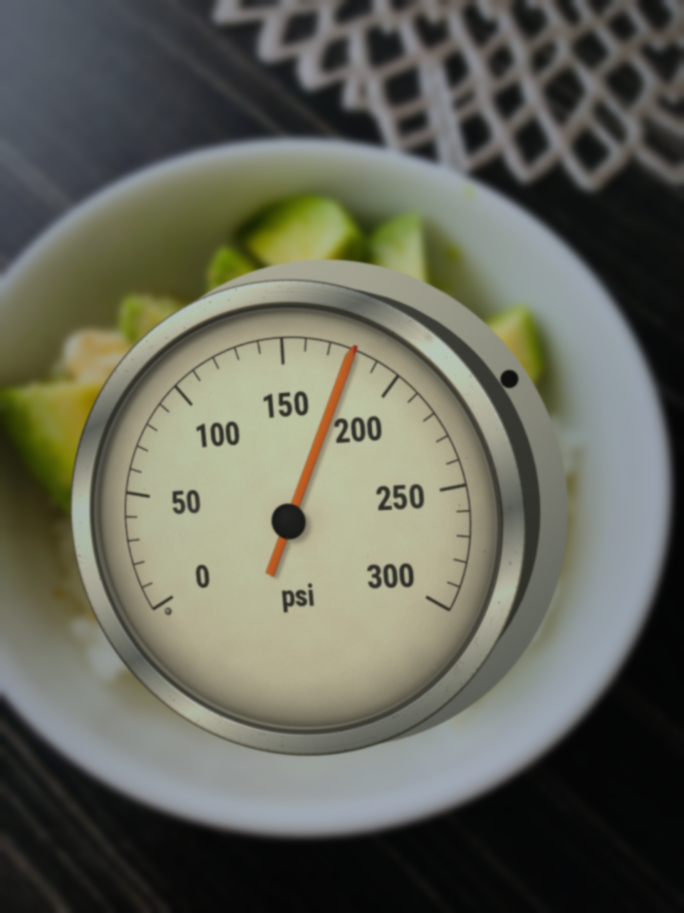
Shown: 180 psi
